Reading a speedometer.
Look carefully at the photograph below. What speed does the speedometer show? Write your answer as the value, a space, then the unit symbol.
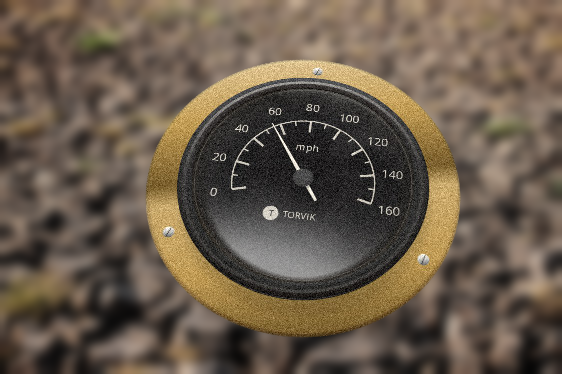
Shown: 55 mph
